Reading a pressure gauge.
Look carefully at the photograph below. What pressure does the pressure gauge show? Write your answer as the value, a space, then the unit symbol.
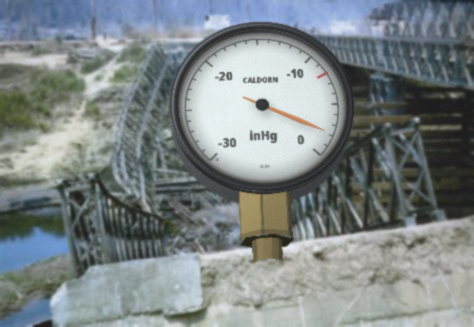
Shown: -2 inHg
